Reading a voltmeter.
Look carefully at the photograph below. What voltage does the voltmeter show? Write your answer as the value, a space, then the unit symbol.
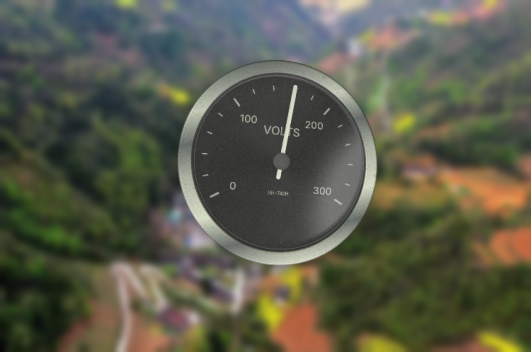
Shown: 160 V
